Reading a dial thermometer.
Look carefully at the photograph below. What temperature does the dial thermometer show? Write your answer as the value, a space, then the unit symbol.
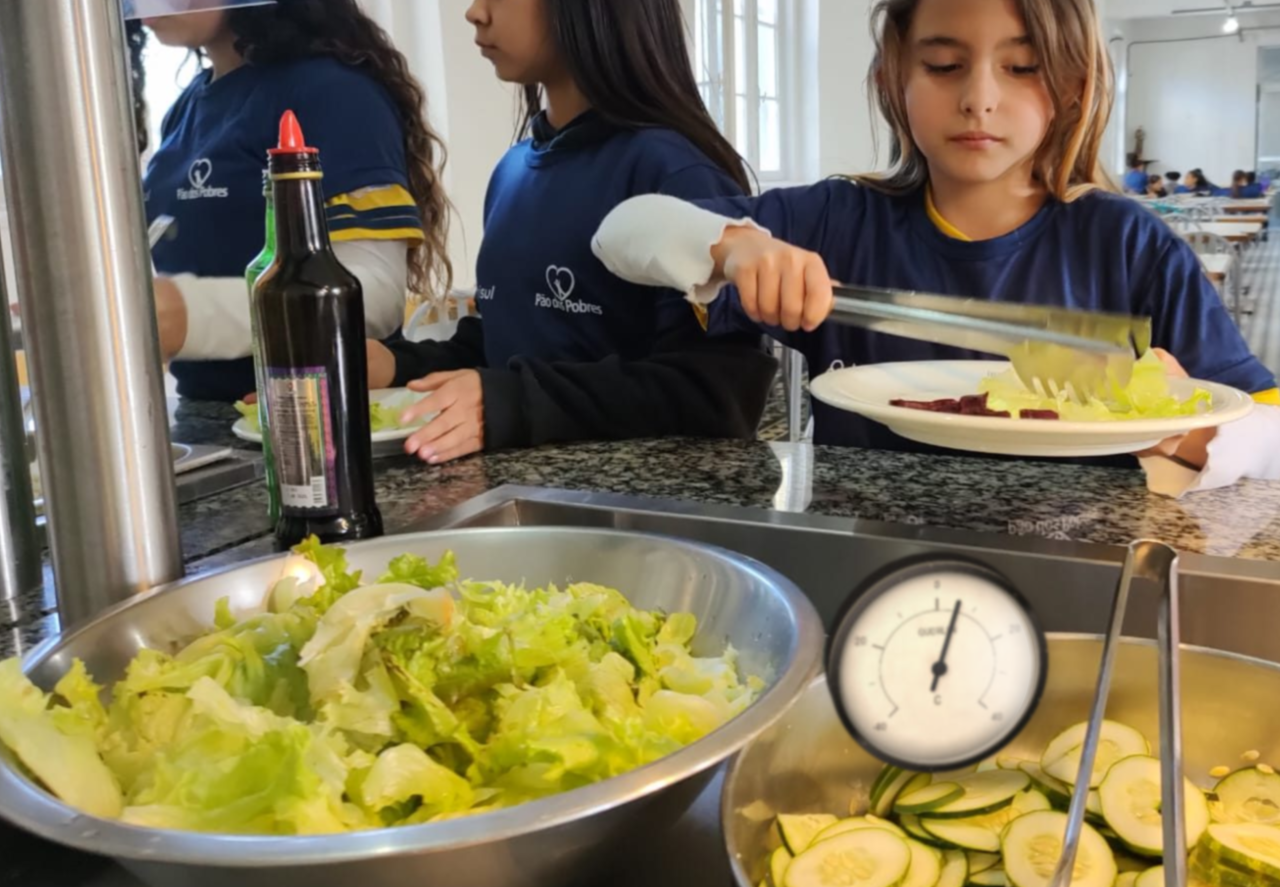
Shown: 5 °C
